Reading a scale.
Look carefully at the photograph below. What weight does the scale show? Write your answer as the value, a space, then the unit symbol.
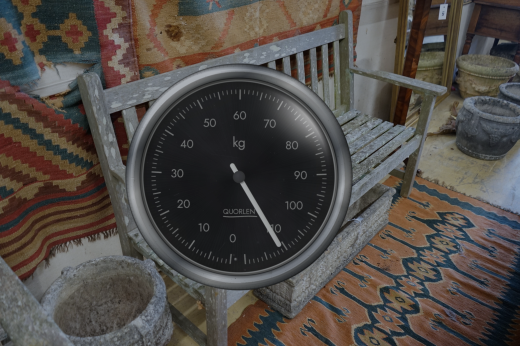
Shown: 111 kg
